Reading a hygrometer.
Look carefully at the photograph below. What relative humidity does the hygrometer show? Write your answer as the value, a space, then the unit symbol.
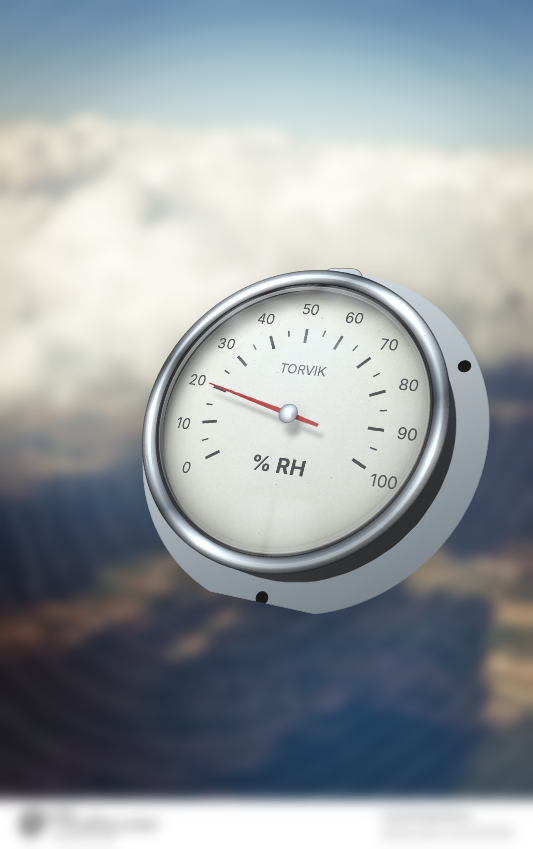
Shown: 20 %
